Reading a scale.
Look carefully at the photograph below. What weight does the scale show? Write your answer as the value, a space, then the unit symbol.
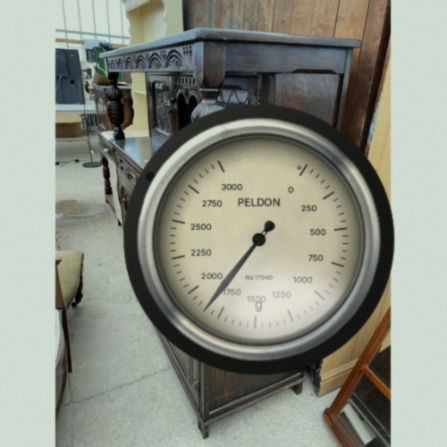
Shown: 1850 g
